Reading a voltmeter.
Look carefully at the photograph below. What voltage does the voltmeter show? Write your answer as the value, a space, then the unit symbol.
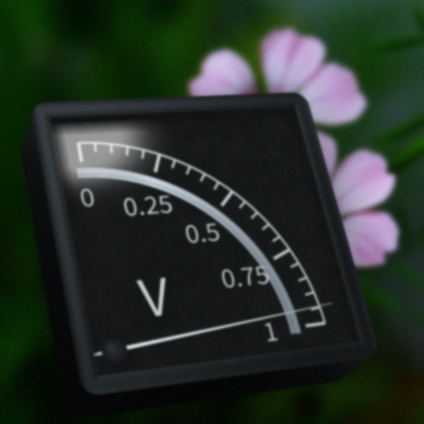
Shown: 0.95 V
